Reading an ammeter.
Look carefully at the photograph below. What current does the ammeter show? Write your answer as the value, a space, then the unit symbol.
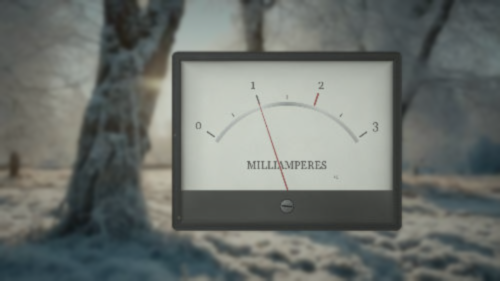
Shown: 1 mA
